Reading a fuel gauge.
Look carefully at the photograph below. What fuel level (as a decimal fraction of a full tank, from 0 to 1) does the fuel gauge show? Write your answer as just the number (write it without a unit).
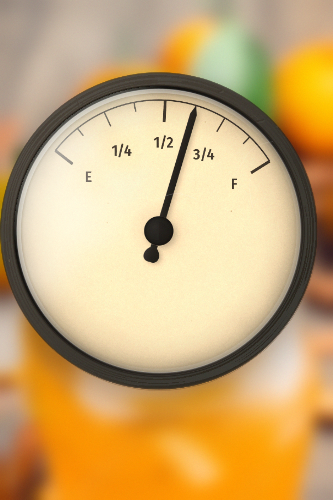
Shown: 0.625
